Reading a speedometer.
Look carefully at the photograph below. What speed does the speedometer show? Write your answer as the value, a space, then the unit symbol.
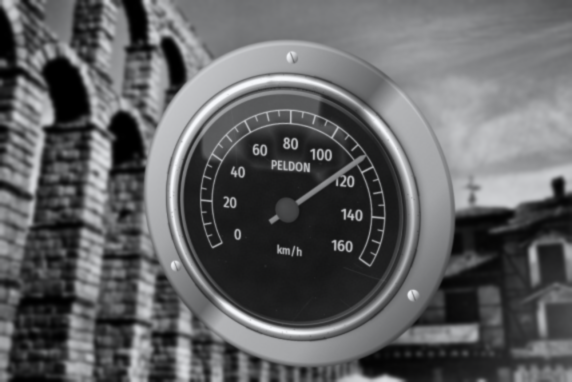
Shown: 115 km/h
